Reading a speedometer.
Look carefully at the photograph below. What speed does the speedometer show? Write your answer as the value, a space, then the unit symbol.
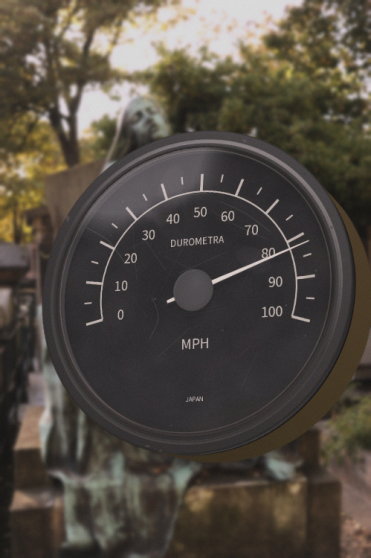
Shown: 82.5 mph
